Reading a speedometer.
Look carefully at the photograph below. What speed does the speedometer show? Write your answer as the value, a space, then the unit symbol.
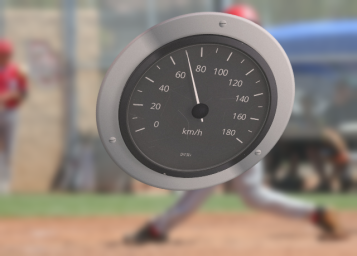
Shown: 70 km/h
